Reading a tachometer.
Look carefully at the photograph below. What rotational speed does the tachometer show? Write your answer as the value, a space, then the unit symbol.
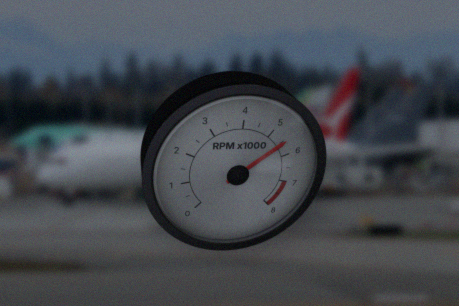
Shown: 5500 rpm
